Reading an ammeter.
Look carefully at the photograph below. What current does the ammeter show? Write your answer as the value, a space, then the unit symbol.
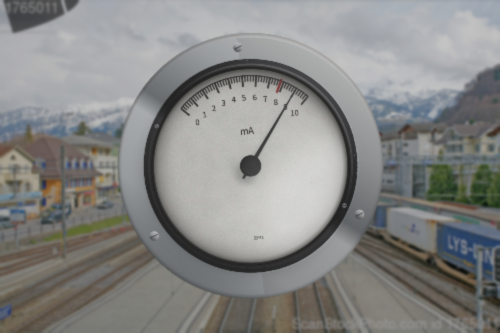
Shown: 9 mA
